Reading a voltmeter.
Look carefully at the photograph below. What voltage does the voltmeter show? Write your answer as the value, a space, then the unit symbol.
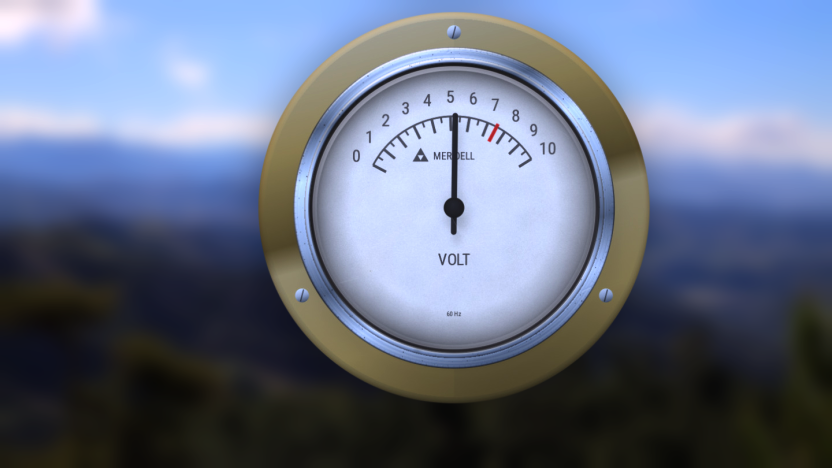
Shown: 5.25 V
